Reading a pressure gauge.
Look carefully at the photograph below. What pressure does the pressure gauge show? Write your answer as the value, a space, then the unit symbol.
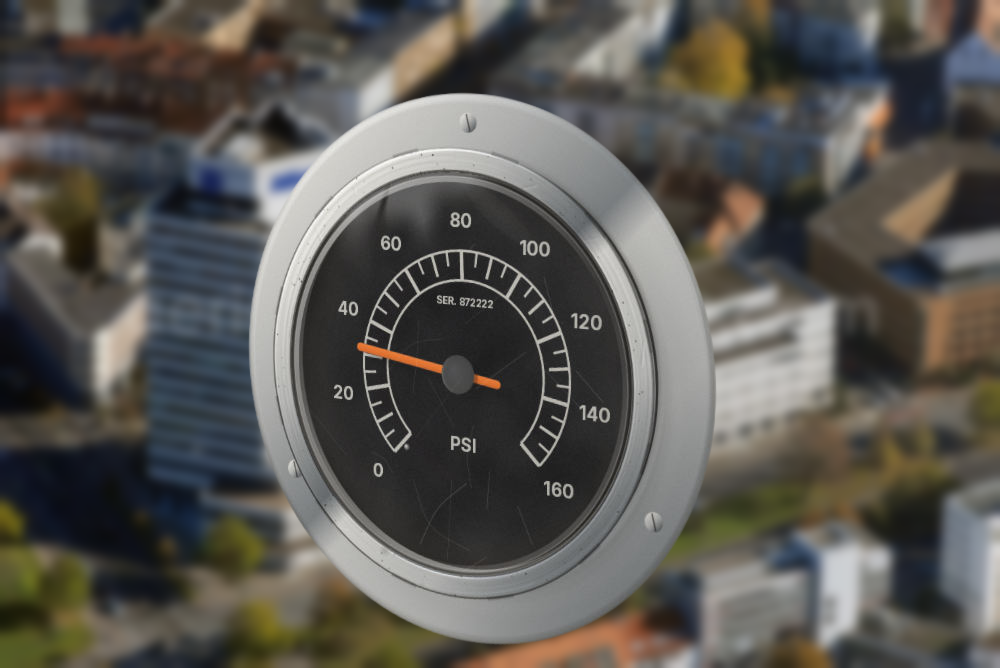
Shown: 32.5 psi
